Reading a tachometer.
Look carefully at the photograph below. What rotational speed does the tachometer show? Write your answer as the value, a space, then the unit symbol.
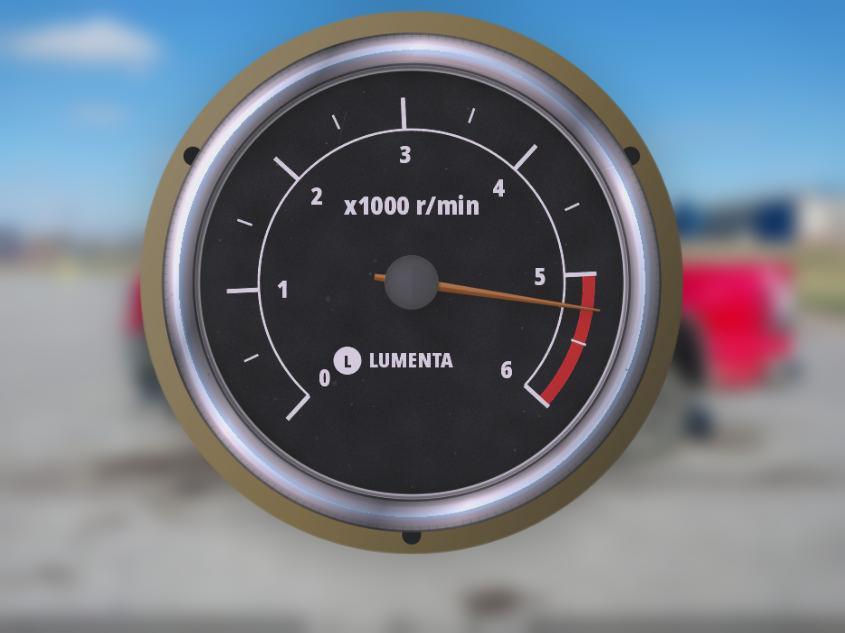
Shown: 5250 rpm
